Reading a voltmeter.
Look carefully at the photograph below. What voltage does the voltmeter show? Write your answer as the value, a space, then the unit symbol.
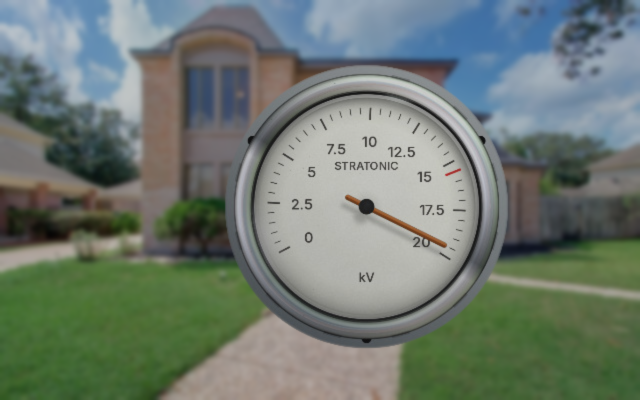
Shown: 19.5 kV
